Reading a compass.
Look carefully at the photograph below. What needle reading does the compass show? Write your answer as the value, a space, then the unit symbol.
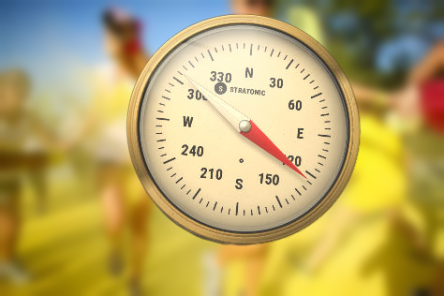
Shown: 125 °
